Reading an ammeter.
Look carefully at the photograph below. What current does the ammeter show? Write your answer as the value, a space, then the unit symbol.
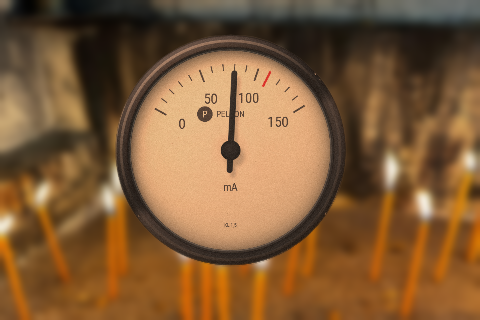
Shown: 80 mA
